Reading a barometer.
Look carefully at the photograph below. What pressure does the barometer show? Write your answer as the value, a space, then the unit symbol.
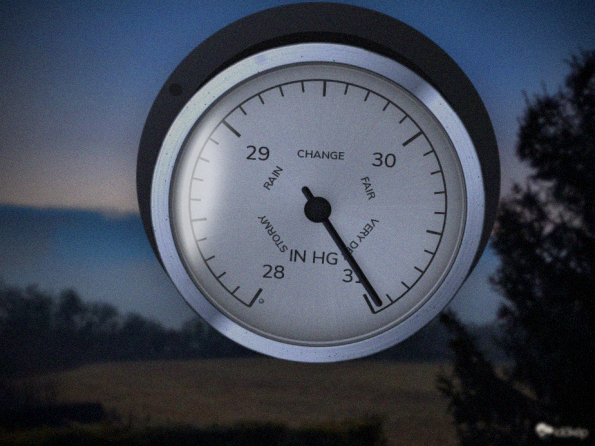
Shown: 30.95 inHg
